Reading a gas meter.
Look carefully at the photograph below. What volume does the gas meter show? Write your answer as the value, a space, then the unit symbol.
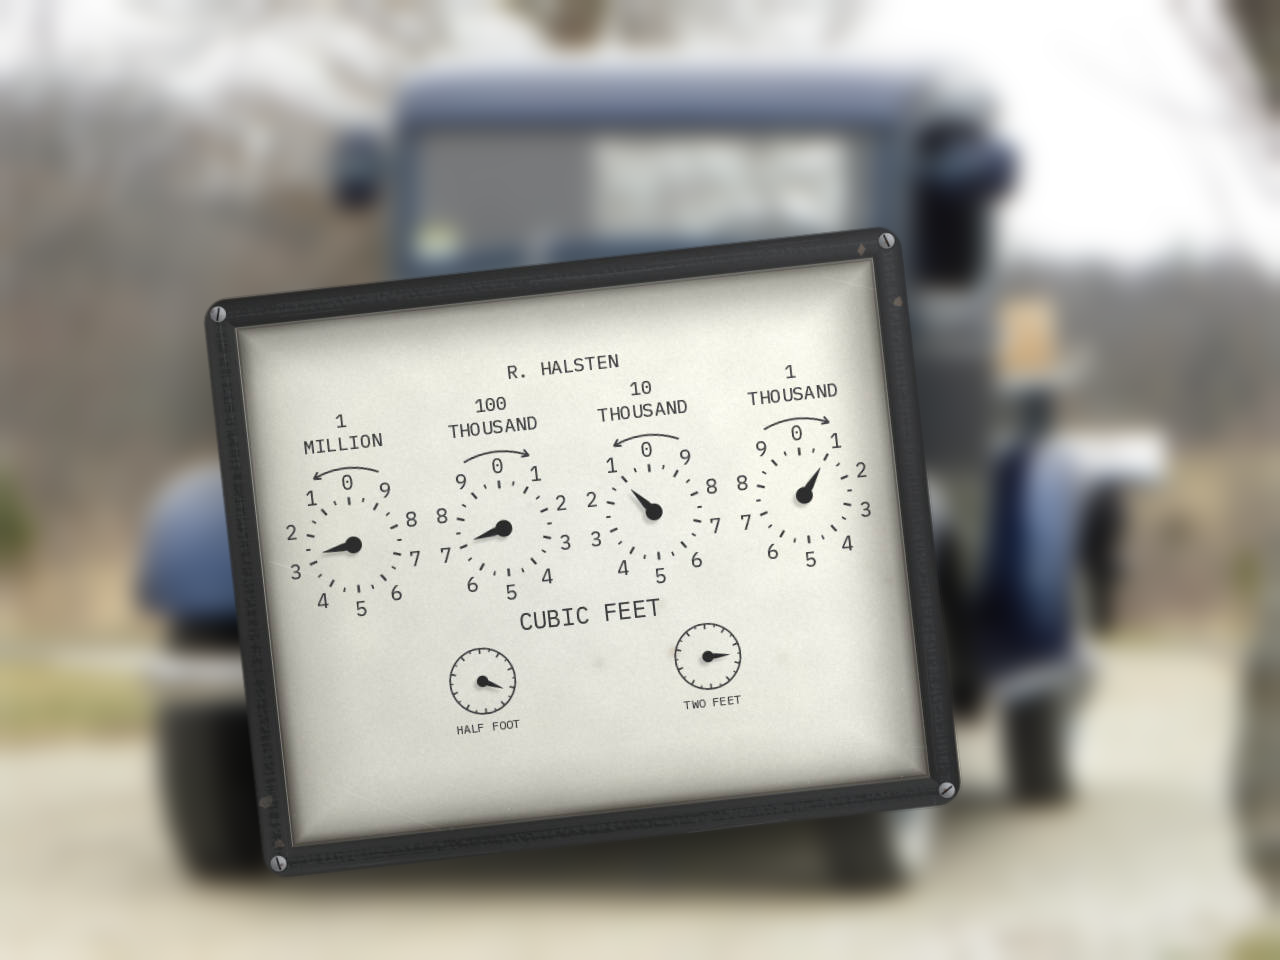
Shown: 271100 ft³
